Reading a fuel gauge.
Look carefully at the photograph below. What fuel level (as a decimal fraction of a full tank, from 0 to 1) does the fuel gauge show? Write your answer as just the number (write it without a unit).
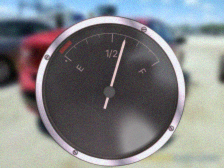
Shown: 0.625
